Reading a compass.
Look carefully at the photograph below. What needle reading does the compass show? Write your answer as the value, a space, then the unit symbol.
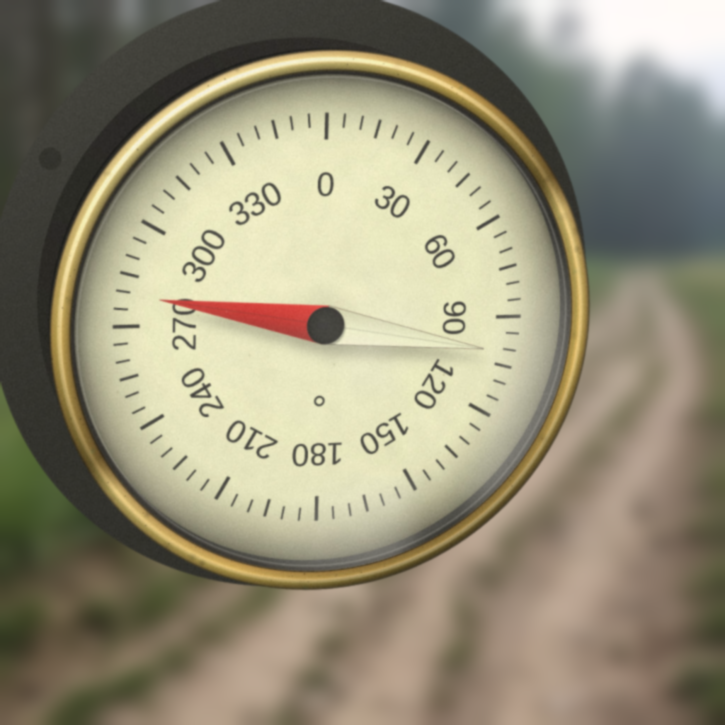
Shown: 280 °
